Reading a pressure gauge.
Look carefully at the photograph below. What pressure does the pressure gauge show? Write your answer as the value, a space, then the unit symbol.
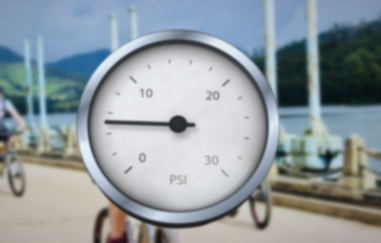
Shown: 5 psi
